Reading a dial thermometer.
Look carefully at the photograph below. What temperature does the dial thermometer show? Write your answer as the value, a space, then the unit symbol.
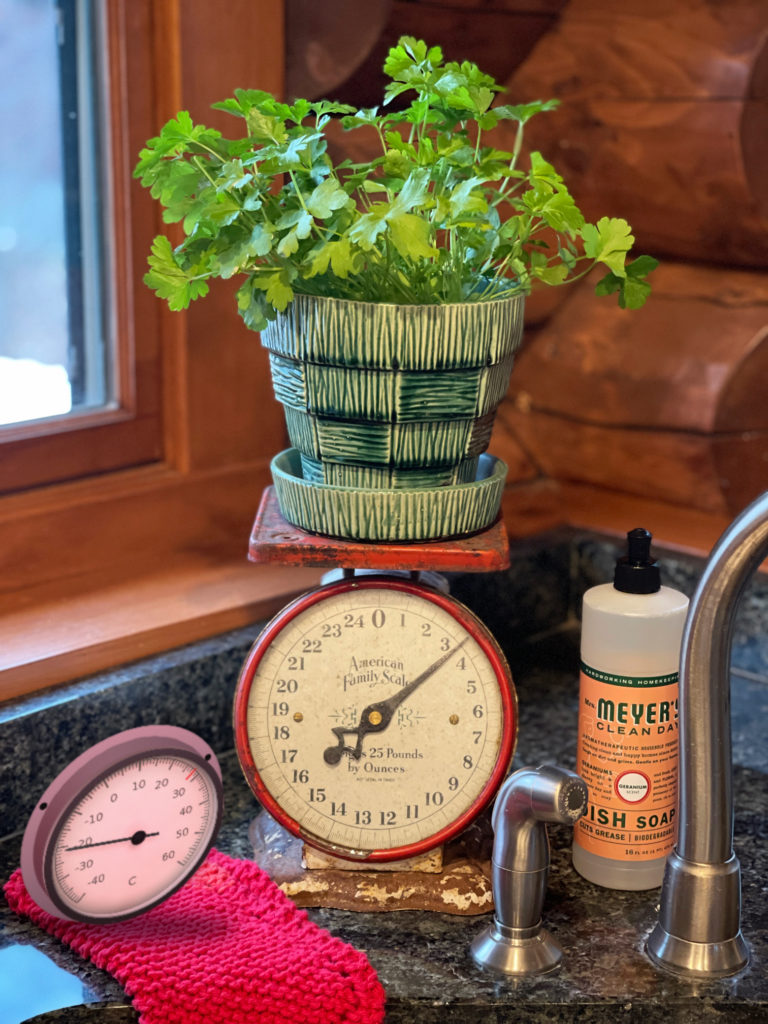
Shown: -20 °C
